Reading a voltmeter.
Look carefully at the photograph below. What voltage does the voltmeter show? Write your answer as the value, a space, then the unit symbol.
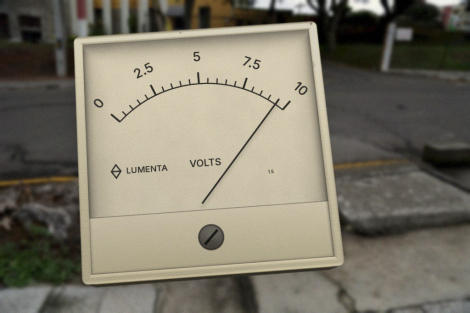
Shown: 9.5 V
